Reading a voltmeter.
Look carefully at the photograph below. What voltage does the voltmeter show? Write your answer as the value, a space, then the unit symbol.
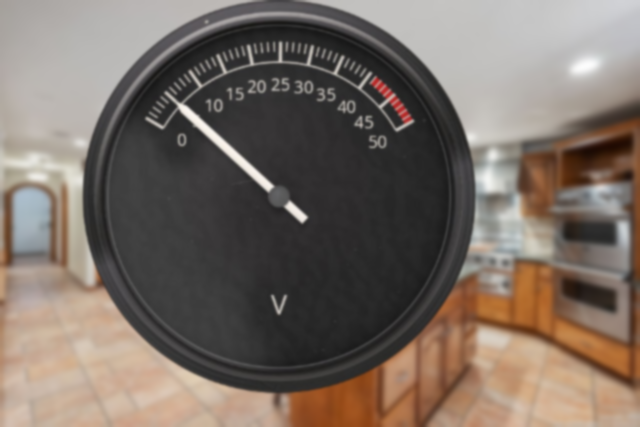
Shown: 5 V
